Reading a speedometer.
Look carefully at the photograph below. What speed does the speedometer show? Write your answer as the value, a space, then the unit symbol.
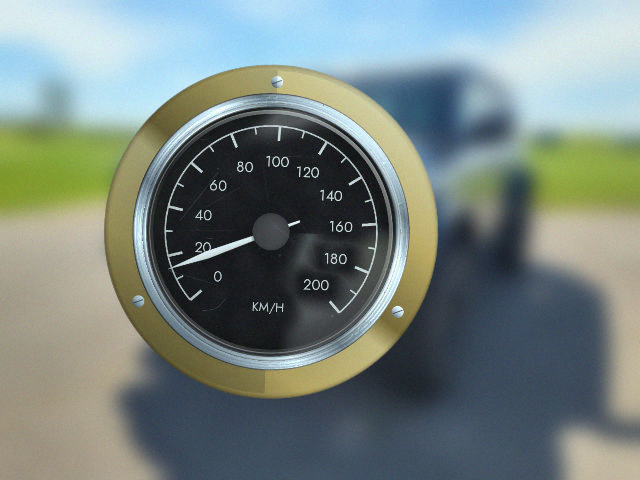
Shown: 15 km/h
